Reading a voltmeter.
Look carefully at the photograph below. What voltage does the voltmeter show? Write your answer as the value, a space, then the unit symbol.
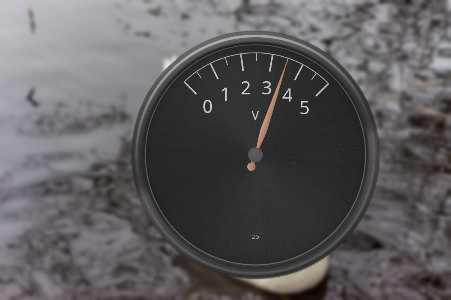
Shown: 3.5 V
